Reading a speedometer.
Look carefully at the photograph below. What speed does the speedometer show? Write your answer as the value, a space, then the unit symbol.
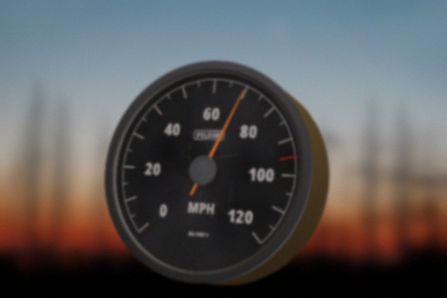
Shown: 70 mph
